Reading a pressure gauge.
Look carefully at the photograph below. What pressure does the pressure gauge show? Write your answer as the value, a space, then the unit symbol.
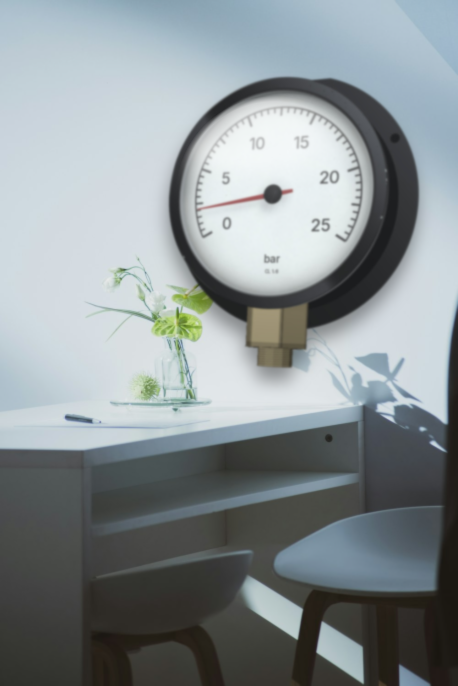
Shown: 2 bar
